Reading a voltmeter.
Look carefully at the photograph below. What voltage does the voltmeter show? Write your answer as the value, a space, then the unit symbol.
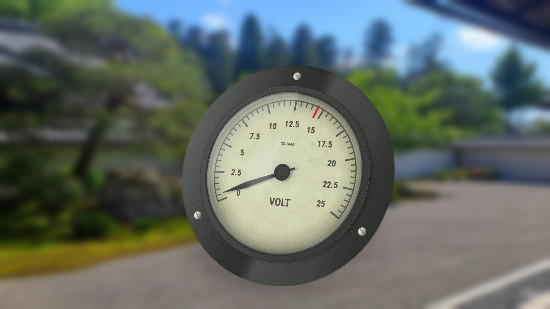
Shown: 0.5 V
